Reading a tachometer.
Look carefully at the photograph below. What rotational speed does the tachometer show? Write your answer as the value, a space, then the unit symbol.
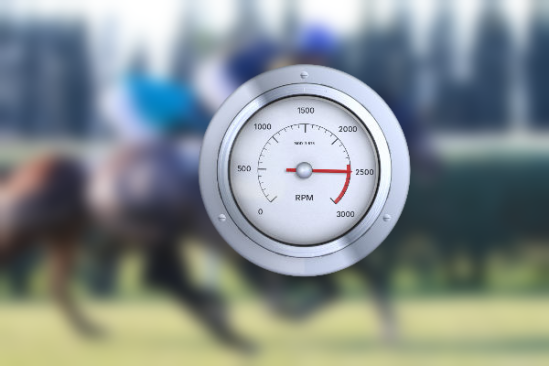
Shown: 2500 rpm
